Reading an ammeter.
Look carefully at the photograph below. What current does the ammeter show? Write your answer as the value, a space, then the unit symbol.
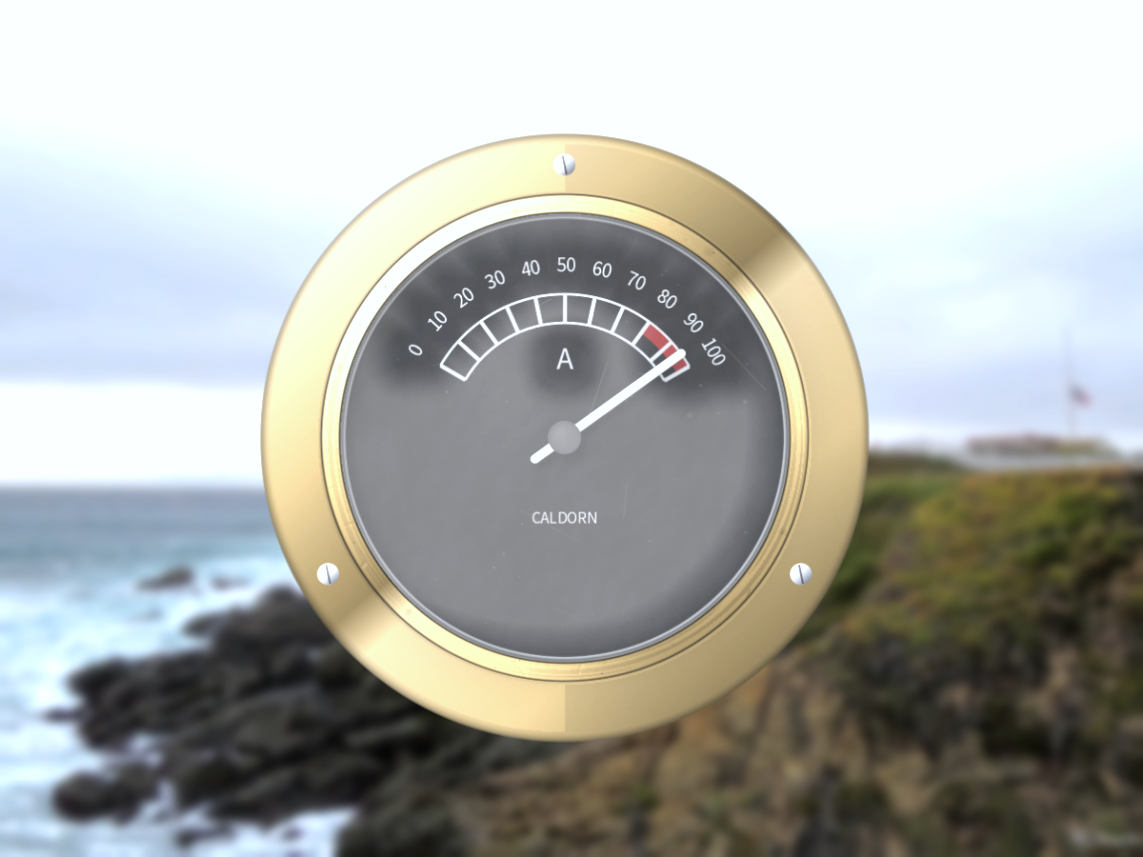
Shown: 95 A
